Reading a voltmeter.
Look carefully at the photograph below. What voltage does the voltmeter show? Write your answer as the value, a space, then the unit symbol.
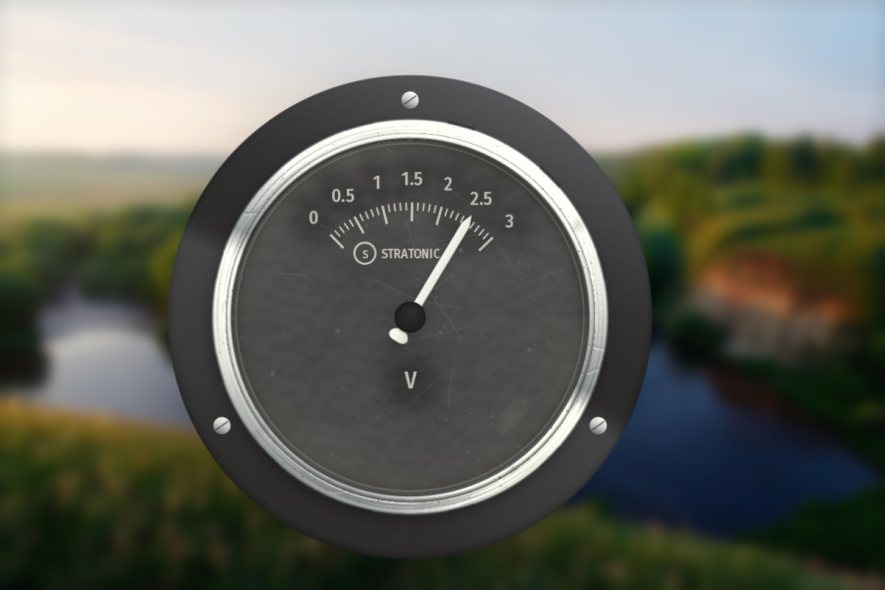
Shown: 2.5 V
